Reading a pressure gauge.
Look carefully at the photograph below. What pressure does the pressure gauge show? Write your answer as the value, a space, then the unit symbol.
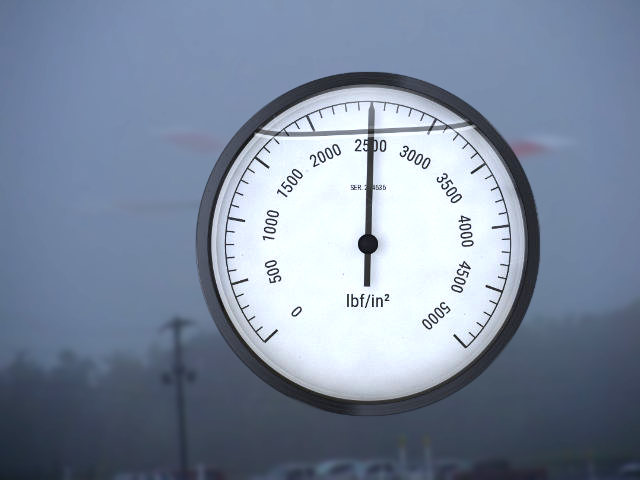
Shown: 2500 psi
